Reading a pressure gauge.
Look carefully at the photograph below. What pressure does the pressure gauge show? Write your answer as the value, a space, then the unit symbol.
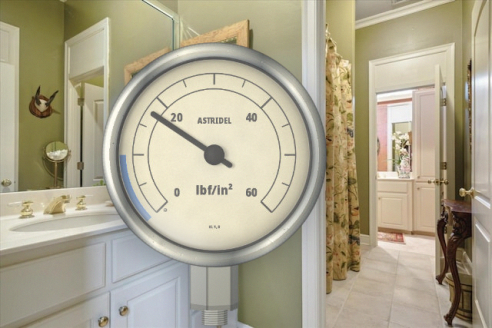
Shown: 17.5 psi
